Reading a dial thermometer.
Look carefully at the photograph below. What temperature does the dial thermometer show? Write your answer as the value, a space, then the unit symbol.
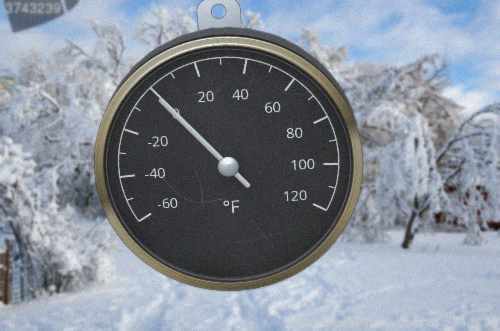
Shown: 0 °F
